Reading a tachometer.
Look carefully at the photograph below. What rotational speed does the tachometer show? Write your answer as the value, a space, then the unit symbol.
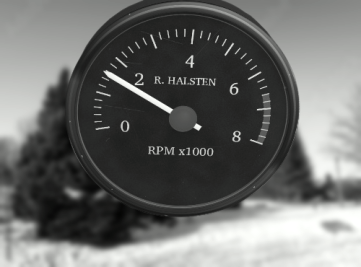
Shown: 1600 rpm
